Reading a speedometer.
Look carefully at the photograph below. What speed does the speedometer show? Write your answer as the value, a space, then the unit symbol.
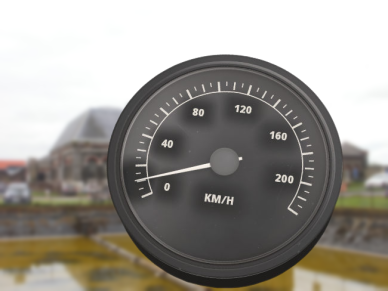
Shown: 10 km/h
